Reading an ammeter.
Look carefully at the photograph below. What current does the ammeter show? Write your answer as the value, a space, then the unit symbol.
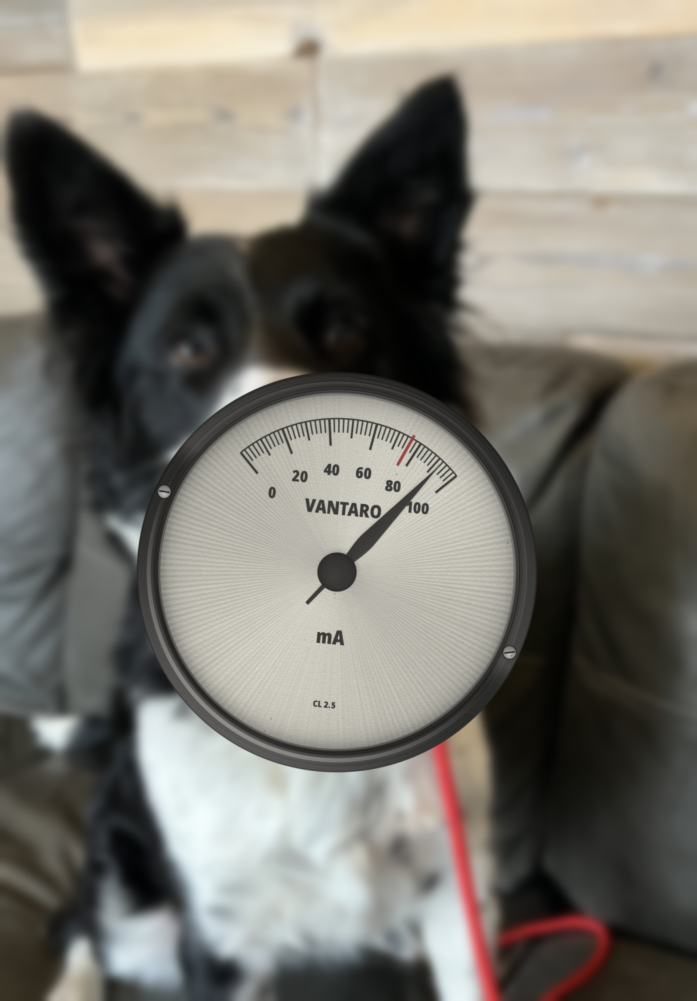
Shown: 92 mA
